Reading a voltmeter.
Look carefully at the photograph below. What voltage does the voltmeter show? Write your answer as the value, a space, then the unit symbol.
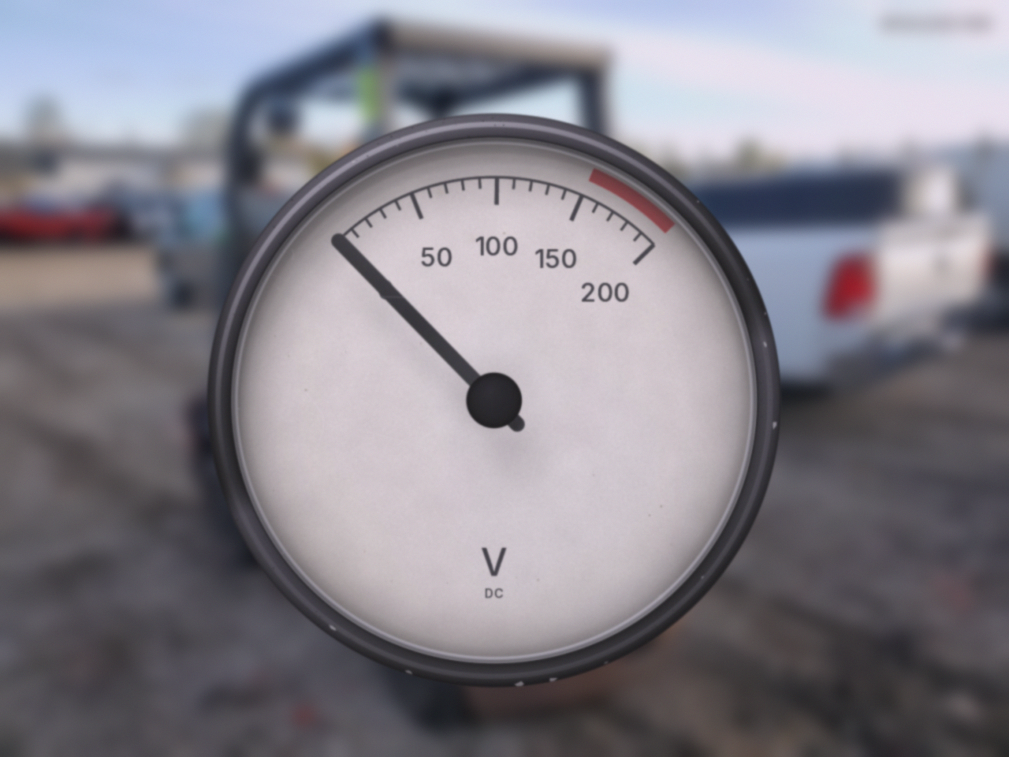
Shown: 0 V
